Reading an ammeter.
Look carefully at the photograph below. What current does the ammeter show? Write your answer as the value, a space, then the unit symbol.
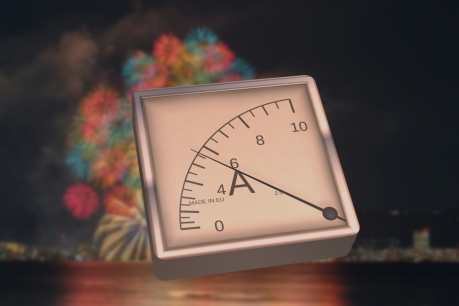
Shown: 5.5 A
